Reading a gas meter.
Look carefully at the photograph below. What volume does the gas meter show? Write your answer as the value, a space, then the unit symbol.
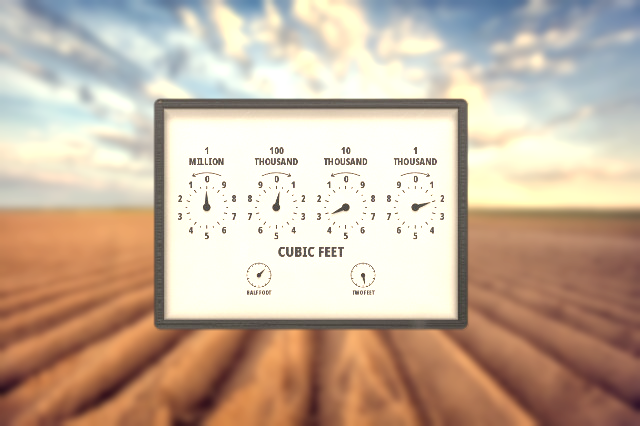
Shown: 3200 ft³
